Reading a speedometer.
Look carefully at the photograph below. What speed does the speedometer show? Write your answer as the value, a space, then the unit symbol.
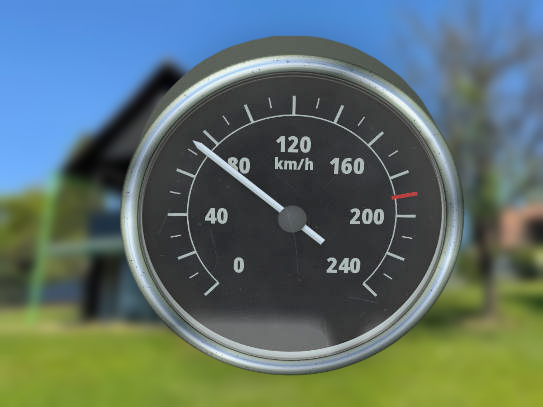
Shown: 75 km/h
